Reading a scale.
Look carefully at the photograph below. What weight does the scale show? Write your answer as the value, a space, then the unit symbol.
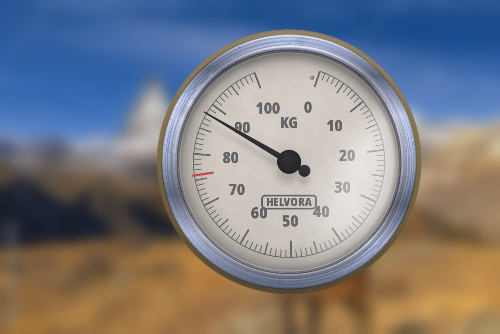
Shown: 88 kg
